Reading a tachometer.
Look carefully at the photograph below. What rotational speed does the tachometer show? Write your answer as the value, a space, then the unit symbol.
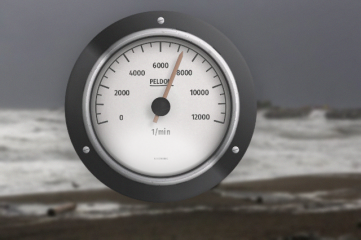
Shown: 7250 rpm
